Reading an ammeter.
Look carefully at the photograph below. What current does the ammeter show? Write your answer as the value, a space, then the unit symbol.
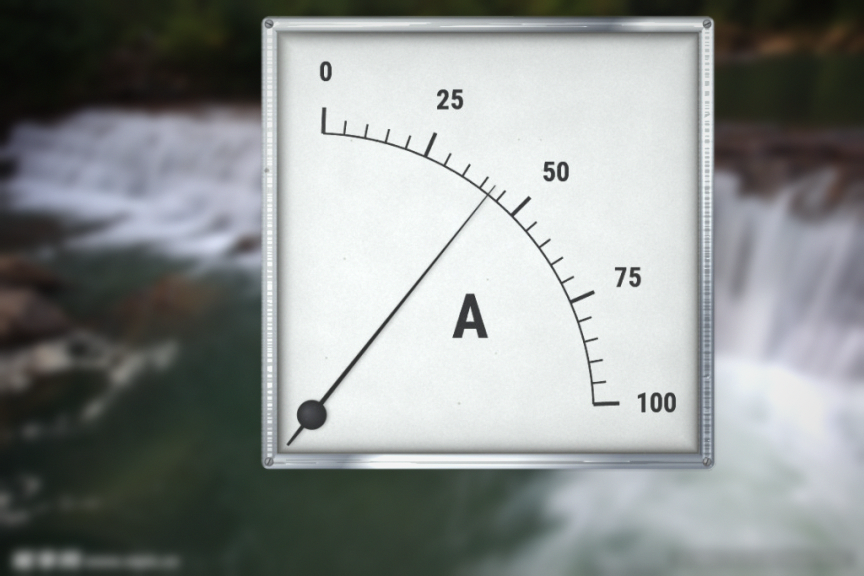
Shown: 42.5 A
